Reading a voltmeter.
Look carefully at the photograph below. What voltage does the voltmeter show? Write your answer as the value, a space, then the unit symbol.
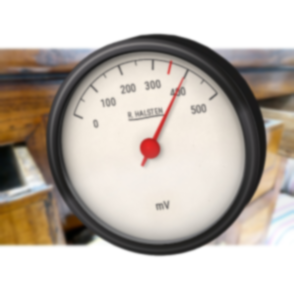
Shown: 400 mV
